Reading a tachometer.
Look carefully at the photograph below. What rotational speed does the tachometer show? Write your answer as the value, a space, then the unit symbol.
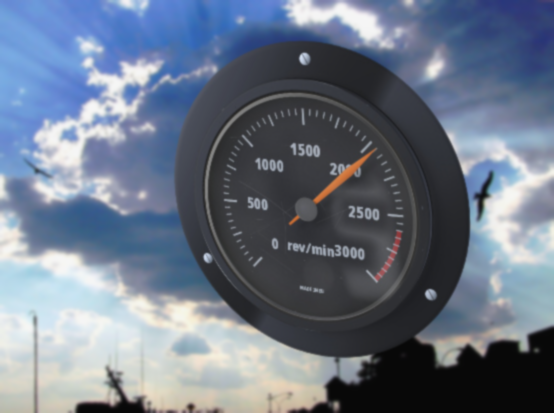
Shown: 2050 rpm
